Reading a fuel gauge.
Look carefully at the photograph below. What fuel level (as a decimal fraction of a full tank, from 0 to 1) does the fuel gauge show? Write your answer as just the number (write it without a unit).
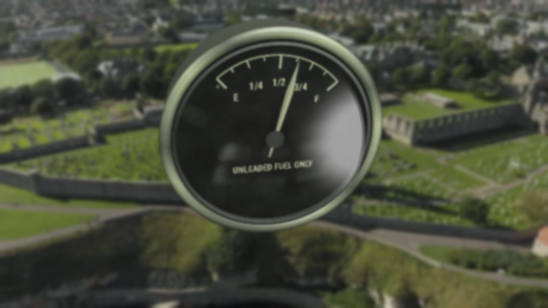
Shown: 0.625
